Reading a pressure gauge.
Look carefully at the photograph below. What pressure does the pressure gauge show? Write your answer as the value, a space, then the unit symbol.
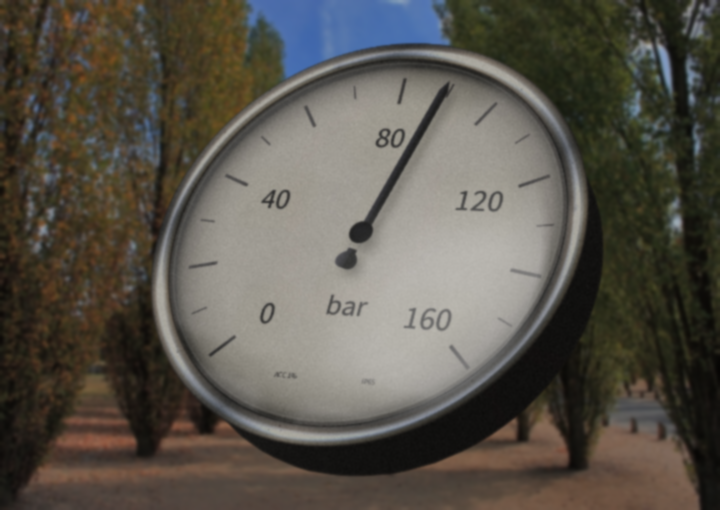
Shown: 90 bar
